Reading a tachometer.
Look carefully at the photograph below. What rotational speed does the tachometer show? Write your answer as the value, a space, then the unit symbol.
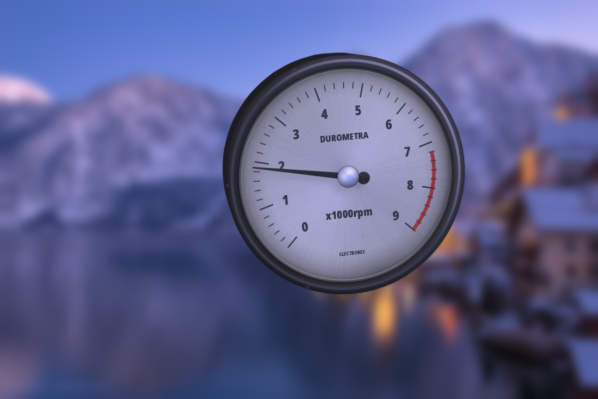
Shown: 1900 rpm
